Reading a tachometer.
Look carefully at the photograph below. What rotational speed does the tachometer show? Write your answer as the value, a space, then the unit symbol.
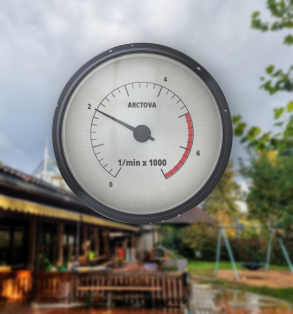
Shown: 2000 rpm
